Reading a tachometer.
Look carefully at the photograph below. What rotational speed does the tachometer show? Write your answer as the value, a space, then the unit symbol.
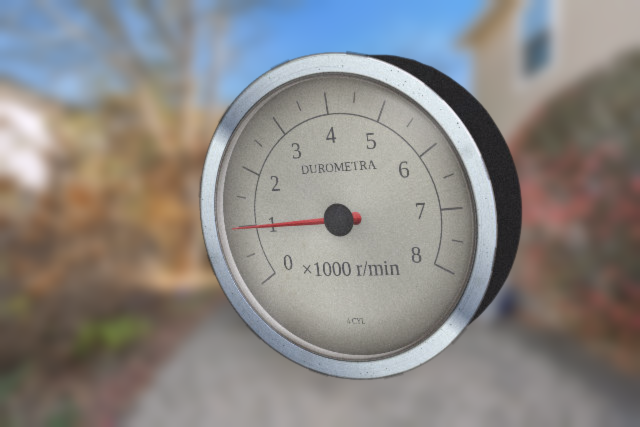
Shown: 1000 rpm
